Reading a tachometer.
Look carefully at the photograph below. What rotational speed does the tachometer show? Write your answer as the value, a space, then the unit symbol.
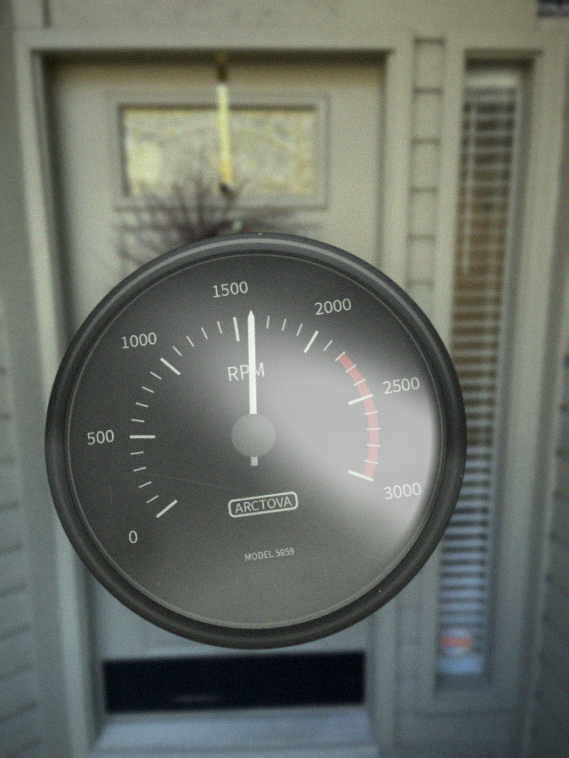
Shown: 1600 rpm
